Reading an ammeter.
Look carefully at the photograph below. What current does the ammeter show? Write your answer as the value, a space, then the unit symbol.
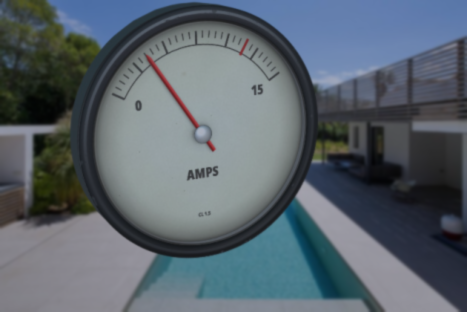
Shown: 3.5 A
